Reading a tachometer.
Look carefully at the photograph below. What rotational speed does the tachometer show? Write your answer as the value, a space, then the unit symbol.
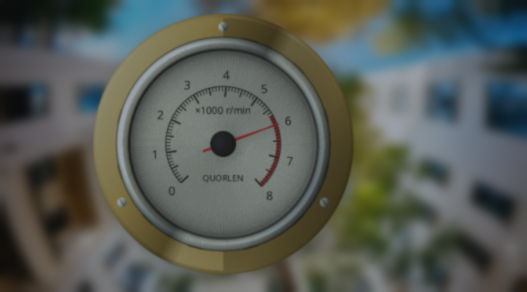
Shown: 6000 rpm
